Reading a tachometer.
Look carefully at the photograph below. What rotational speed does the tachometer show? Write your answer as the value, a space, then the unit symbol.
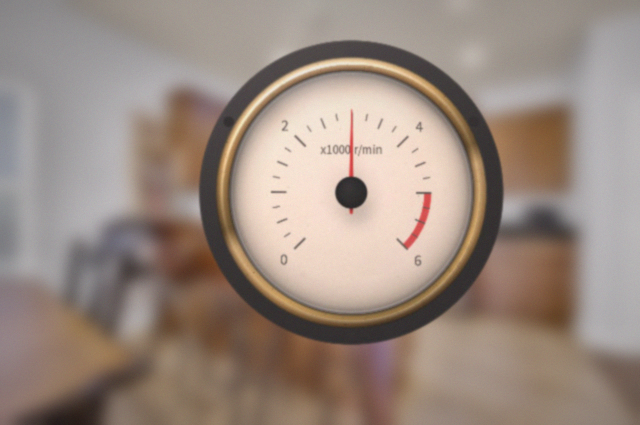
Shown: 3000 rpm
